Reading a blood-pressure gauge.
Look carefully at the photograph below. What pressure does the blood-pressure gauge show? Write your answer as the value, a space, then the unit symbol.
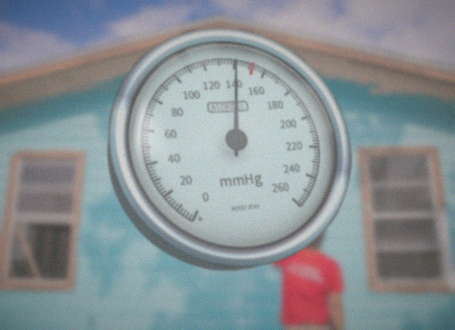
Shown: 140 mmHg
